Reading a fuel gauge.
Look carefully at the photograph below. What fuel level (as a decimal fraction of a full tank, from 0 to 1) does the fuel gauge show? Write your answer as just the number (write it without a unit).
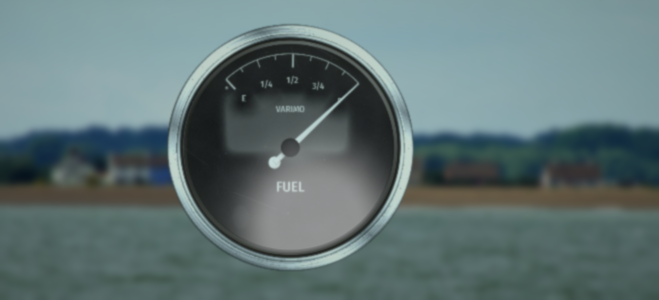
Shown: 1
